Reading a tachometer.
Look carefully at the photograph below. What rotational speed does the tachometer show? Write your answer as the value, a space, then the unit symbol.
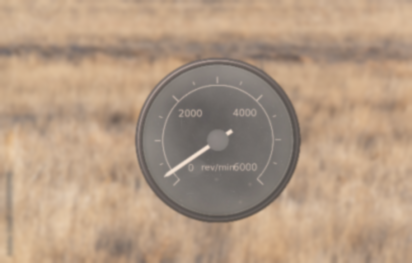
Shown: 250 rpm
